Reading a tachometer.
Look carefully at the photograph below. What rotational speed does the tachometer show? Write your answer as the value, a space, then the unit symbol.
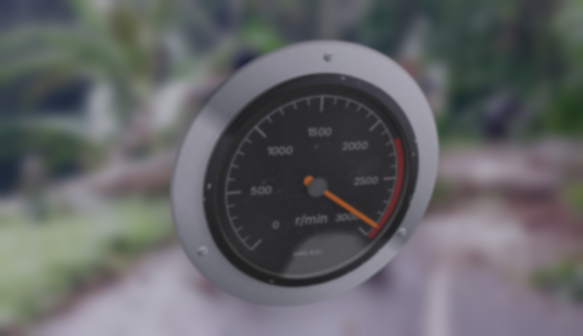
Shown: 2900 rpm
